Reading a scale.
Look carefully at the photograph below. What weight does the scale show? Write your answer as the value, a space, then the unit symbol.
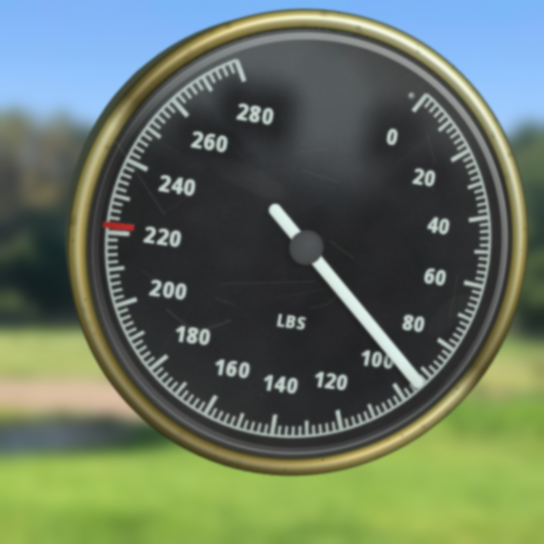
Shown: 94 lb
